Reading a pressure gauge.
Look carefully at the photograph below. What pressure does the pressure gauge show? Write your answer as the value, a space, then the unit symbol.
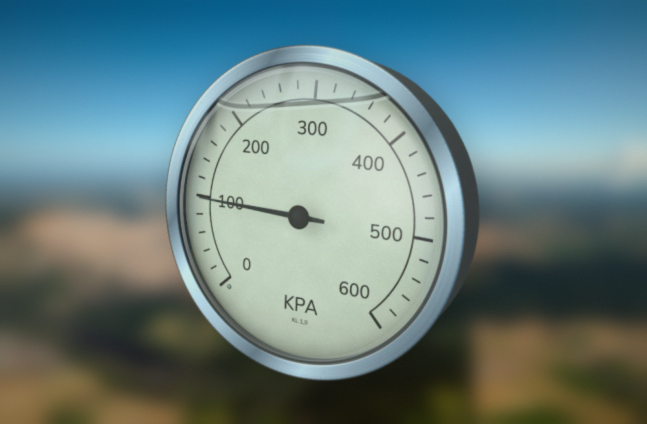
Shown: 100 kPa
